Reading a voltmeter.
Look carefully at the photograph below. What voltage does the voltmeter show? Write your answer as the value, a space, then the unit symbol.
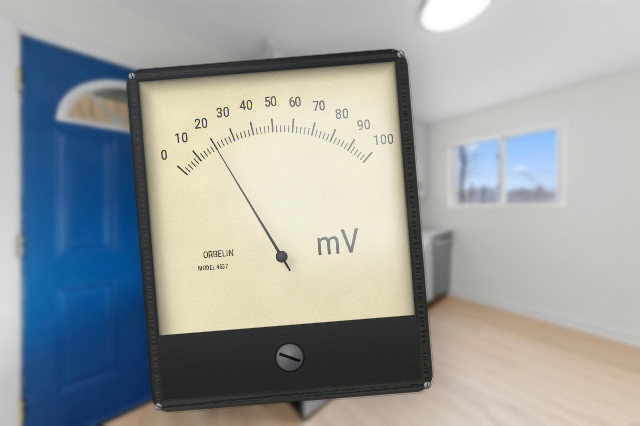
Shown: 20 mV
